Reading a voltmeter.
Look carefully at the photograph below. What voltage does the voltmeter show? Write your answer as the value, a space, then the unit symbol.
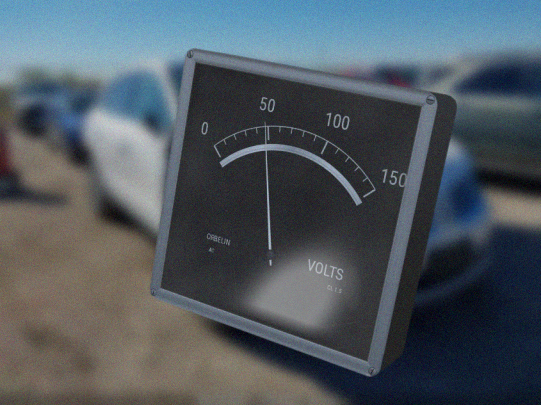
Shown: 50 V
